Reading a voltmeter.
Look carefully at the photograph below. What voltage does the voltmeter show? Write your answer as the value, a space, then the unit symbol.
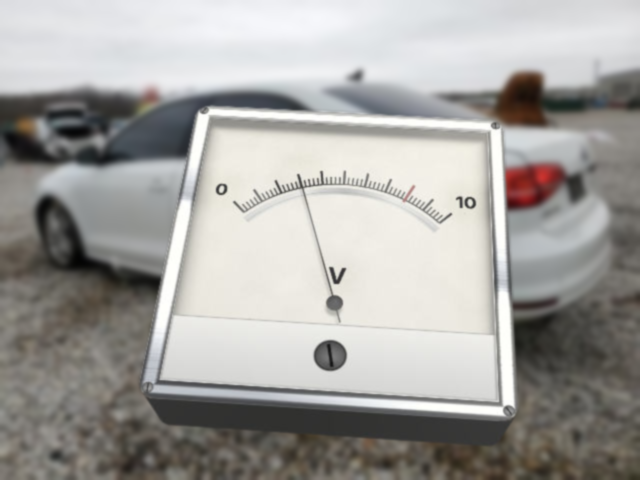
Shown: 3 V
